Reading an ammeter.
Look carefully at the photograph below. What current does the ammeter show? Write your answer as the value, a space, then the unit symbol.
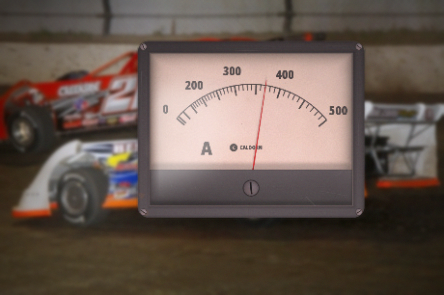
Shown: 370 A
